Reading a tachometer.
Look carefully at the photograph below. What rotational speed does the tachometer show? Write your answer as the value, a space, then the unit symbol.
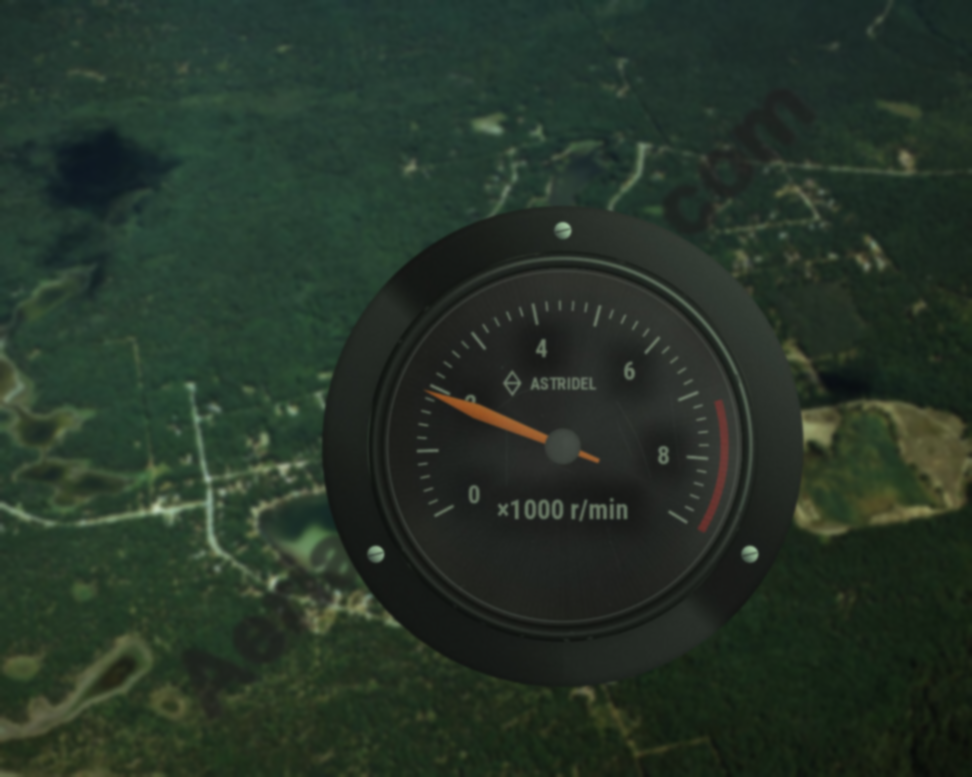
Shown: 1900 rpm
